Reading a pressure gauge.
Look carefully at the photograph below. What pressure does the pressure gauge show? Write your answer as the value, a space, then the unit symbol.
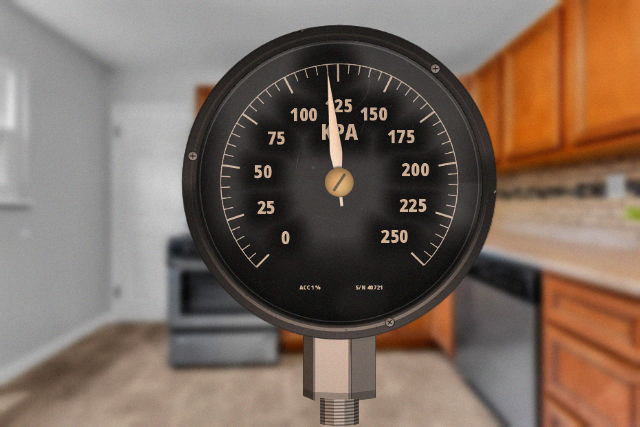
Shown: 120 kPa
